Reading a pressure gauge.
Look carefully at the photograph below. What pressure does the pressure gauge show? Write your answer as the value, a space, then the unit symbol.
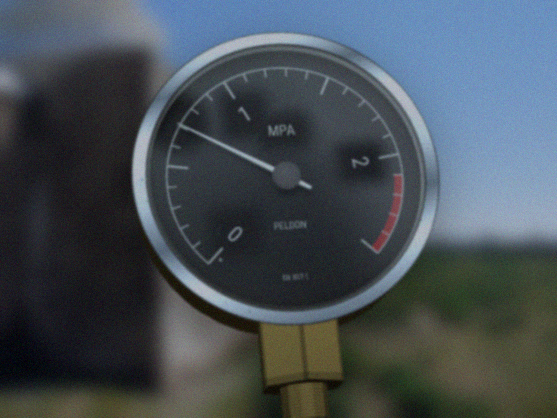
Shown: 0.7 MPa
